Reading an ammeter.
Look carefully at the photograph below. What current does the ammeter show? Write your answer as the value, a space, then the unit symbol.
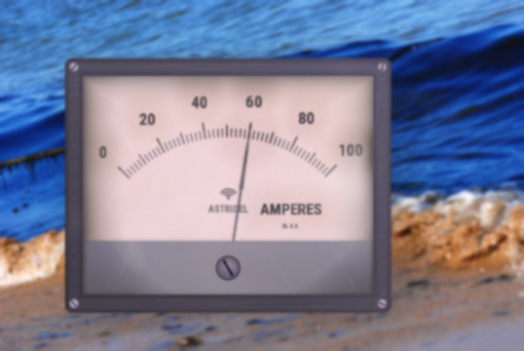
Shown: 60 A
